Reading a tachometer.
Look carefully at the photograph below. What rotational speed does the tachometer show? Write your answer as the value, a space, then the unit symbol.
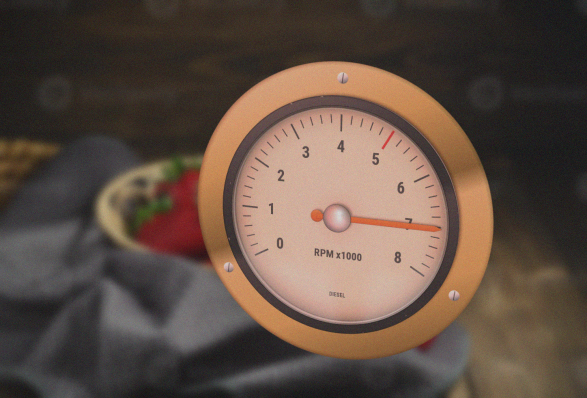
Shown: 7000 rpm
